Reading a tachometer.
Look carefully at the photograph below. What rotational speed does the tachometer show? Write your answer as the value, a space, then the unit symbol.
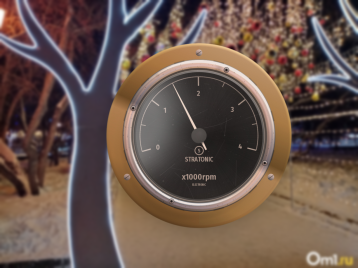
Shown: 1500 rpm
